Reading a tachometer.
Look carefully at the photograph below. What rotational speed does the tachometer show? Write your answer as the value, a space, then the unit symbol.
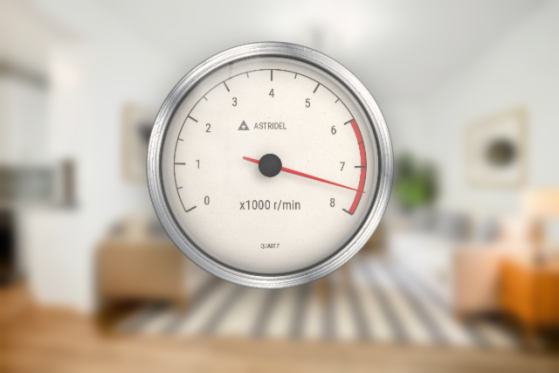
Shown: 7500 rpm
